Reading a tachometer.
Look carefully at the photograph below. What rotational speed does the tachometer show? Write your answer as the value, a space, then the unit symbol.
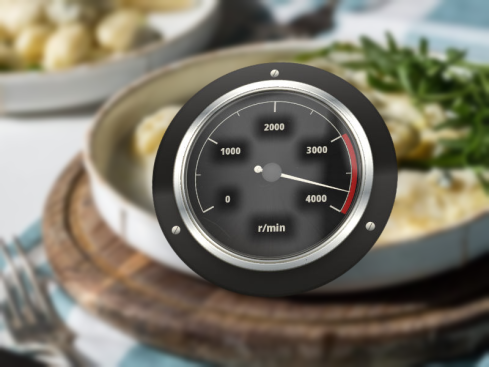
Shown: 3750 rpm
